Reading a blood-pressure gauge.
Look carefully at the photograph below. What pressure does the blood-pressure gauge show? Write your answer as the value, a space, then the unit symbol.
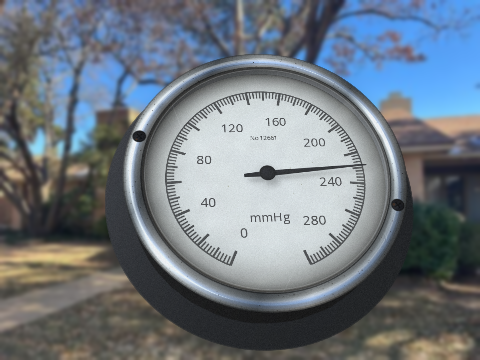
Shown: 230 mmHg
